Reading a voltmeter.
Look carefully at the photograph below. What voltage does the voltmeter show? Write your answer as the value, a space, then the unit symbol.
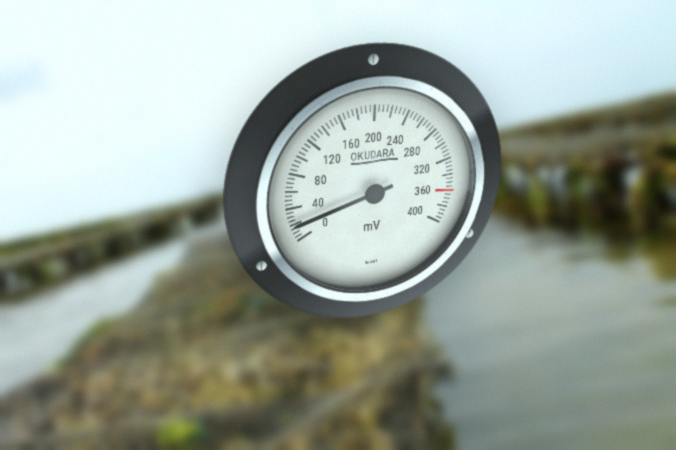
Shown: 20 mV
